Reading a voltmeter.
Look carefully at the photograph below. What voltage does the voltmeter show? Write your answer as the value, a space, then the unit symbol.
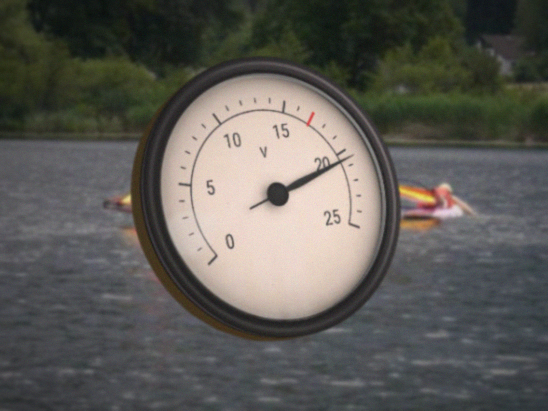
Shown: 20.5 V
